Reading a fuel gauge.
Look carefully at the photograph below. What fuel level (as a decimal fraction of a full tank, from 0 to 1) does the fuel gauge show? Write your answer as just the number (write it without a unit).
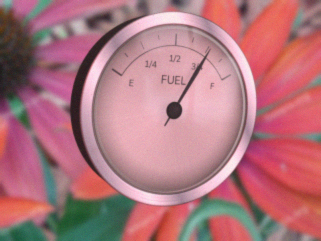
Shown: 0.75
